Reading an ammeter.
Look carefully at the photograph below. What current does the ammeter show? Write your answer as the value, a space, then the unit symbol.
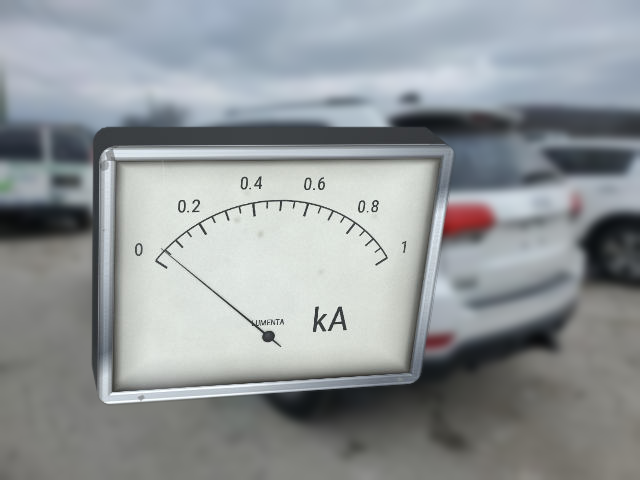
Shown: 0.05 kA
